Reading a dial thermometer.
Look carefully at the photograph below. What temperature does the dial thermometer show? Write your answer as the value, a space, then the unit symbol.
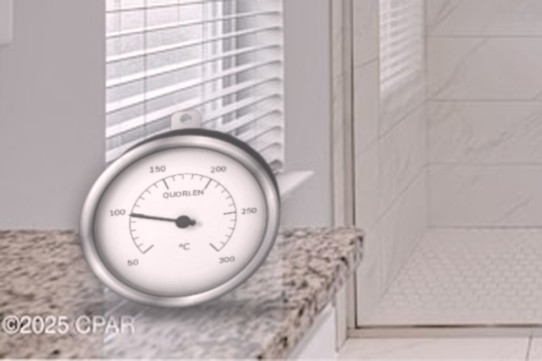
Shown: 100 °C
